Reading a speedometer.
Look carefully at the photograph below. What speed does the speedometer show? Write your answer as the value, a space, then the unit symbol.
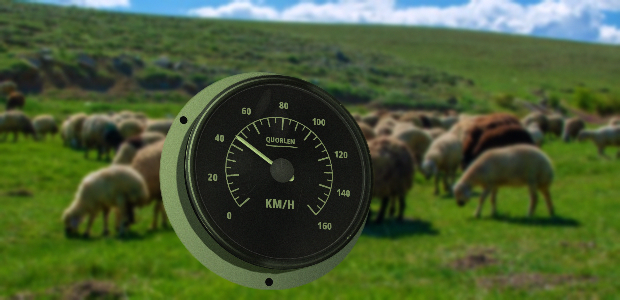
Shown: 45 km/h
